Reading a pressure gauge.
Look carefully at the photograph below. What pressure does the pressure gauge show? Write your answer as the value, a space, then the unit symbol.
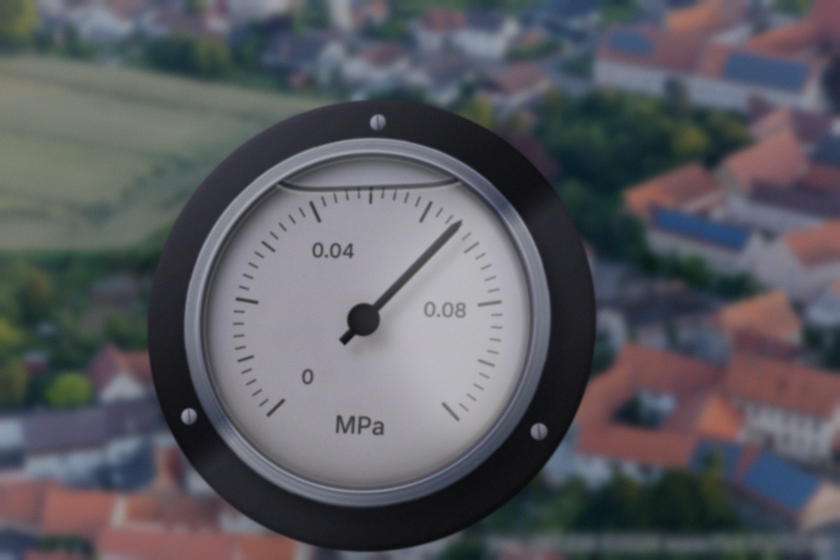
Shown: 0.066 MPa
